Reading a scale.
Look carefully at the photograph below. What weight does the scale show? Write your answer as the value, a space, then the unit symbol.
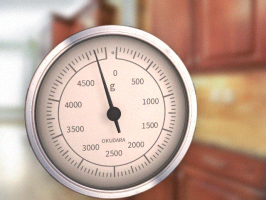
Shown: 4850 g
